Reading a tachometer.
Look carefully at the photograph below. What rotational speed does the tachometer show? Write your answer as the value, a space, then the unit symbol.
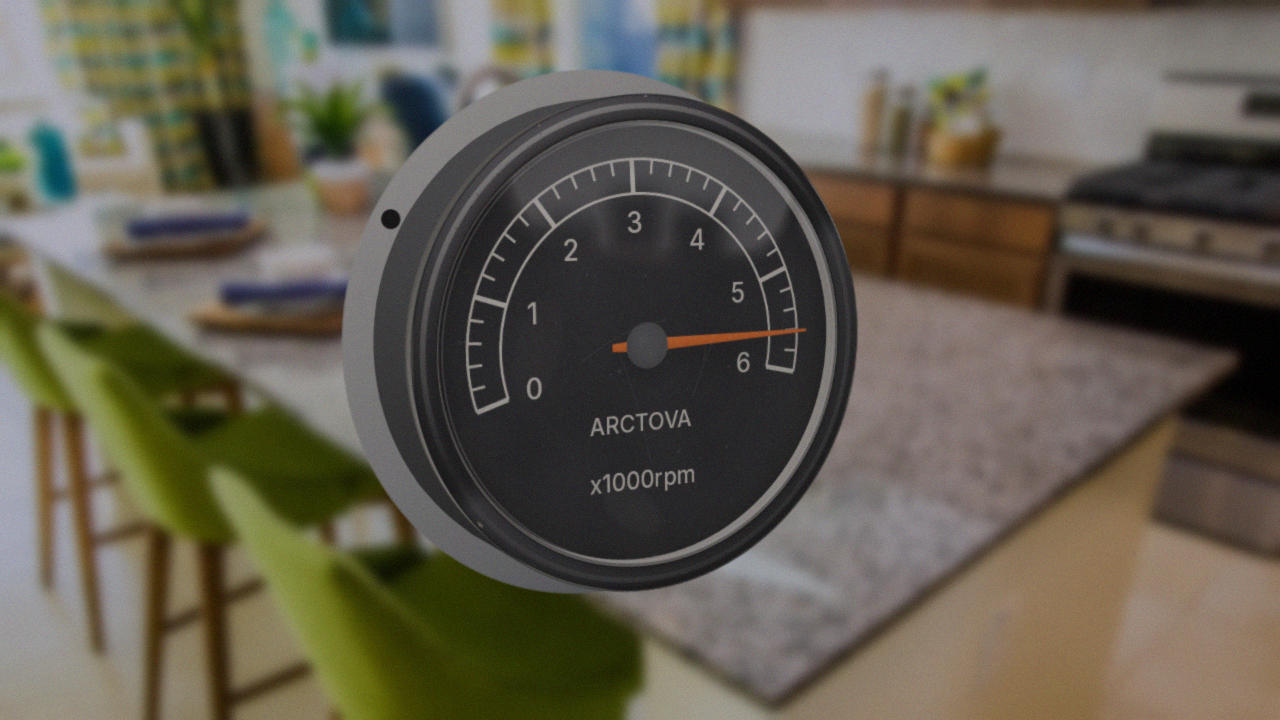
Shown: 5600 rpm
